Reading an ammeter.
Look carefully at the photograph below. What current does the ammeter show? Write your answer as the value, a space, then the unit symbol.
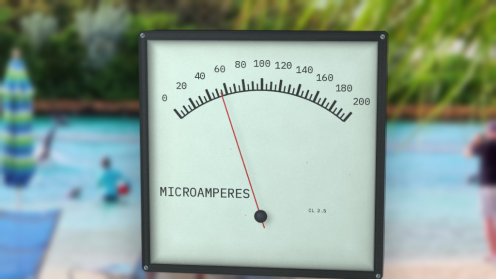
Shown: 55 µA
